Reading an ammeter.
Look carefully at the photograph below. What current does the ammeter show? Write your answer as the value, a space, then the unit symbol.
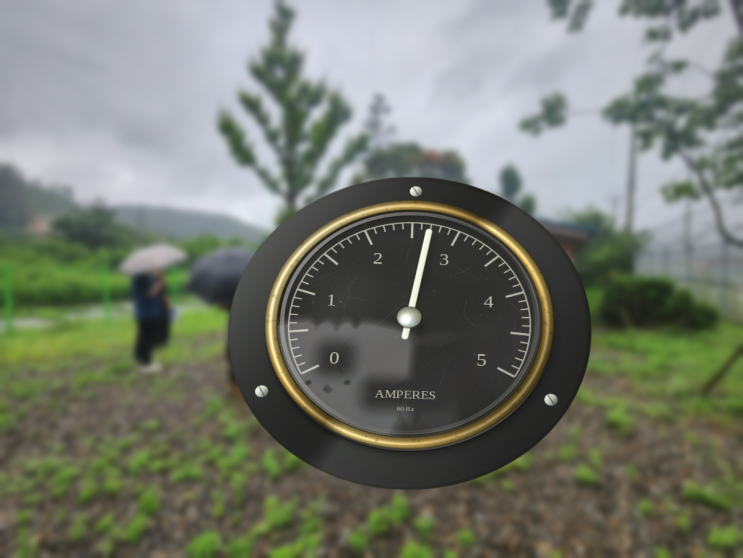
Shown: 2.7 A
